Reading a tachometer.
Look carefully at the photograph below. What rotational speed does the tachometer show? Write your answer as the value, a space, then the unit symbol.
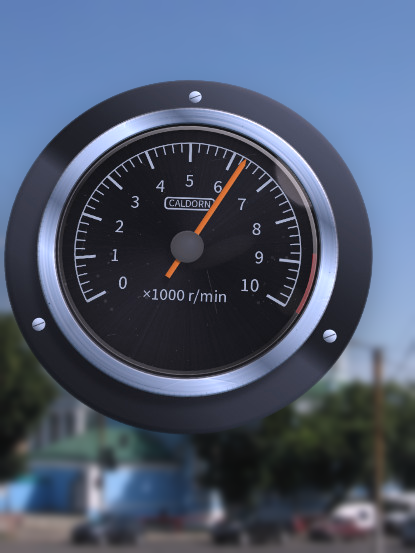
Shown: 6300 rpm
